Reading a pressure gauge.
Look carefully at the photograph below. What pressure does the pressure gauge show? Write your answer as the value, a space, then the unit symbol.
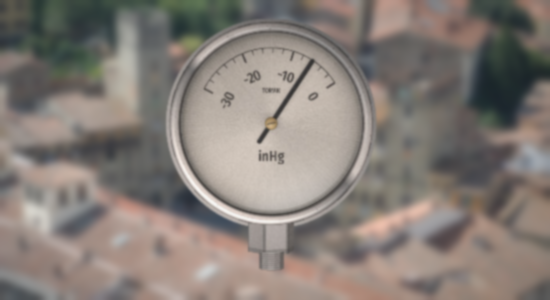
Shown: -6 inHg
